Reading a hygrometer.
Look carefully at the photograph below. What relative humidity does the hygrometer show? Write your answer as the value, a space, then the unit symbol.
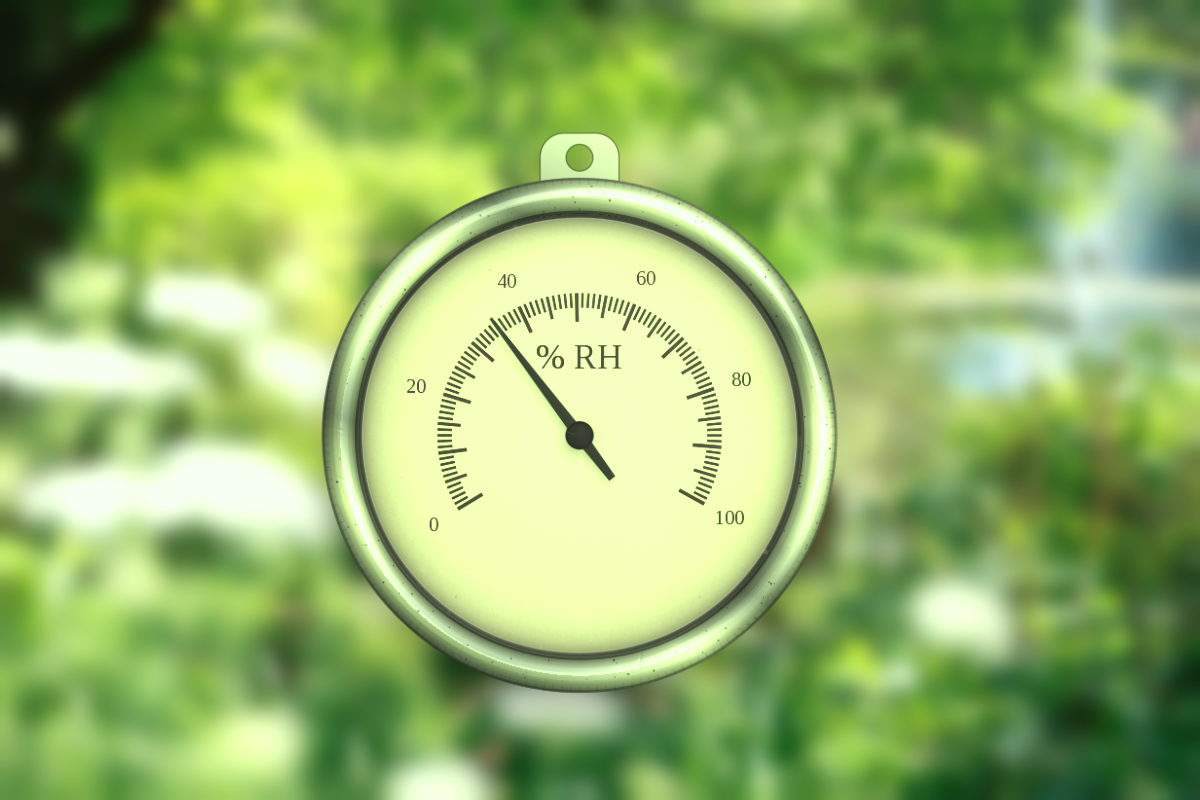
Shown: 35 %
